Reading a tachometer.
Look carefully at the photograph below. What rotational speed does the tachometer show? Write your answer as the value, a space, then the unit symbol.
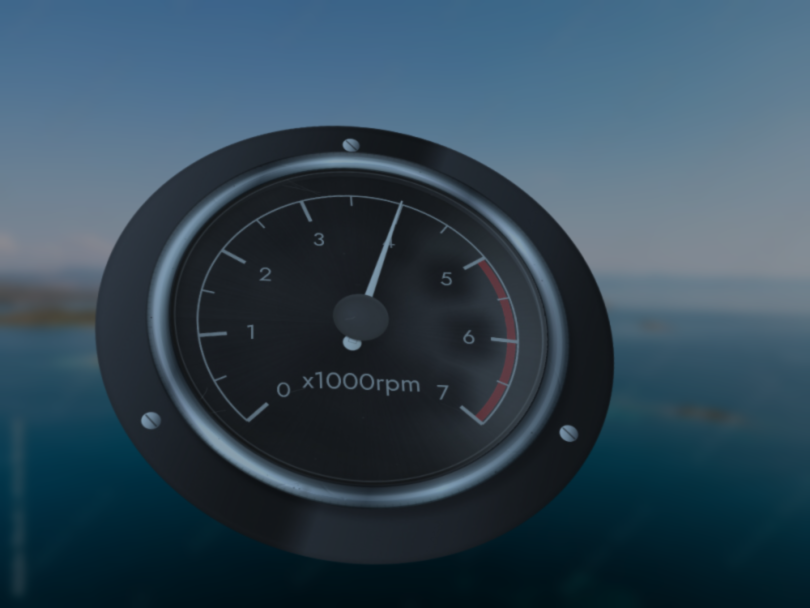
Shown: 4000 rpm
